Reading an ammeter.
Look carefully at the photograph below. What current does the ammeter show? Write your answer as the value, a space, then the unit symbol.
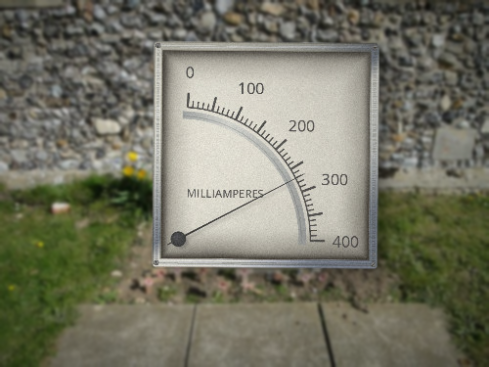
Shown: 270 mA
